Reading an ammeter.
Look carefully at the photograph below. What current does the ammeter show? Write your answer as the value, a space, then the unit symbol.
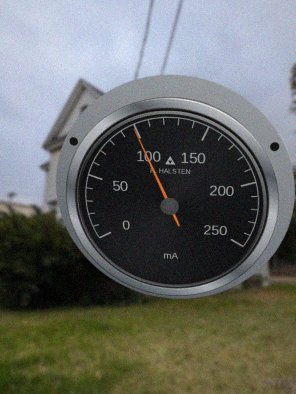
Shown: 100 mA
